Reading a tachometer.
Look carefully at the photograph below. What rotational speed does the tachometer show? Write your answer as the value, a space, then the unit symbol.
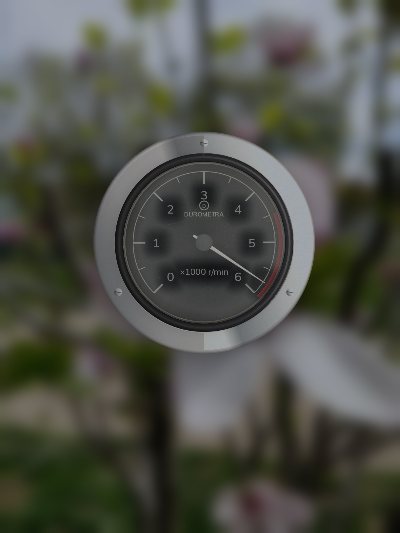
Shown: 5750 rpm
